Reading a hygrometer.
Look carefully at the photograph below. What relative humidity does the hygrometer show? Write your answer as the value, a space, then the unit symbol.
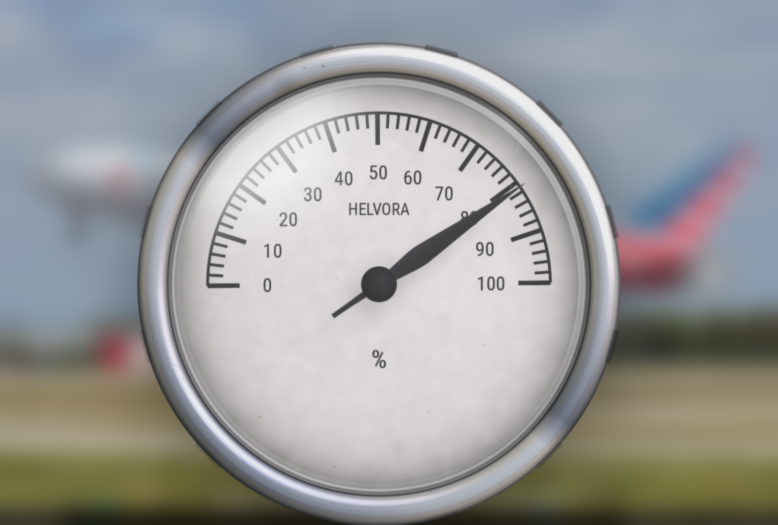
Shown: 81 %
